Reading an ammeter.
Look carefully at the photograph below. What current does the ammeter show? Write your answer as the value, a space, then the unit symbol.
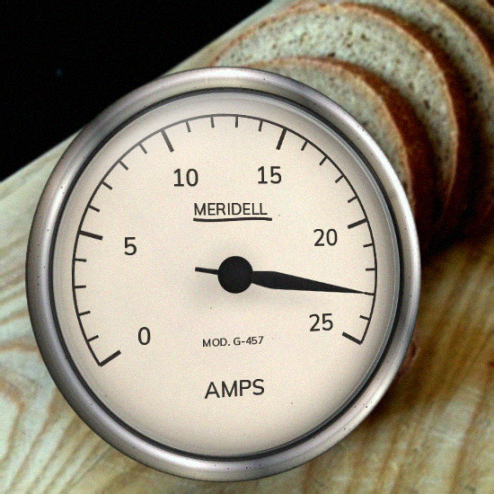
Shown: 23 A
